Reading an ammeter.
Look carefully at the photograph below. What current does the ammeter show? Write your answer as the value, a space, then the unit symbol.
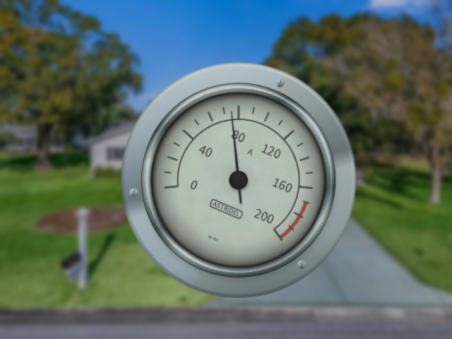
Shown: 75 A
